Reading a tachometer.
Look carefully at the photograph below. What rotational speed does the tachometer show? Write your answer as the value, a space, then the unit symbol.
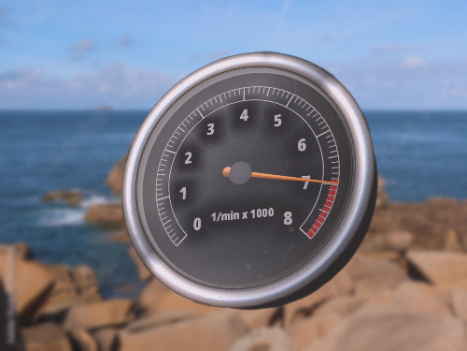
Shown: 7000 rpm
